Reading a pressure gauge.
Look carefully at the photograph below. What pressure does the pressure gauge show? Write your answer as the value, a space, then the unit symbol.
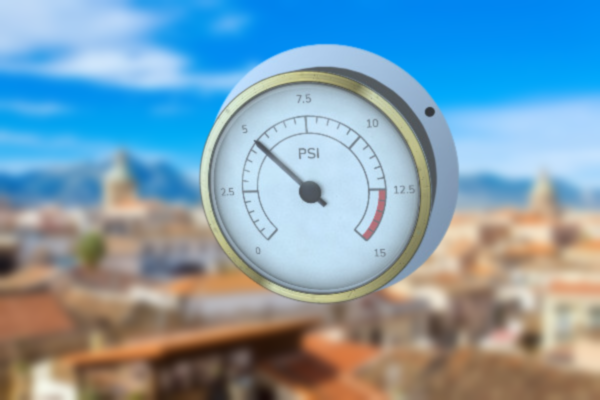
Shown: 5 psi
